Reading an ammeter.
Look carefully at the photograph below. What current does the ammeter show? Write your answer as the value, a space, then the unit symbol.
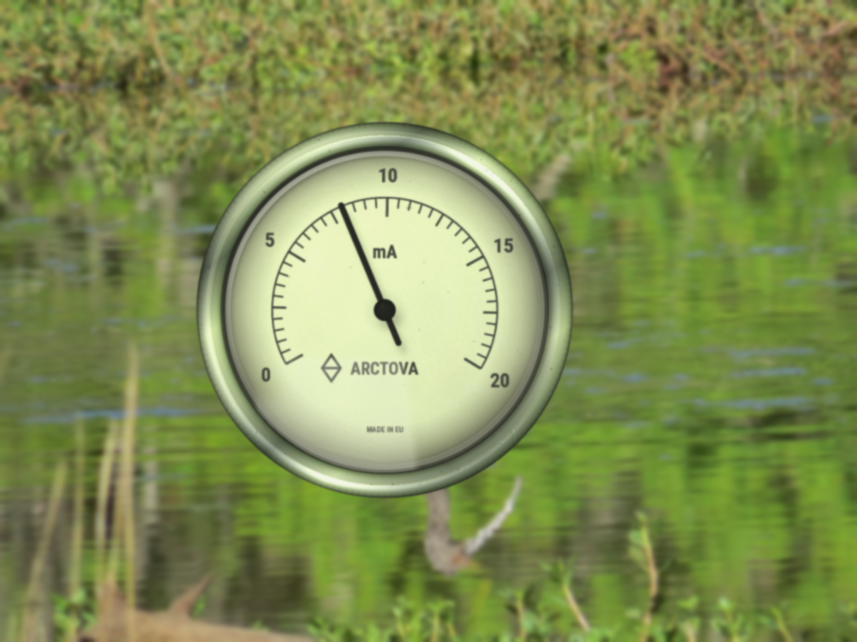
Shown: 8 mA
